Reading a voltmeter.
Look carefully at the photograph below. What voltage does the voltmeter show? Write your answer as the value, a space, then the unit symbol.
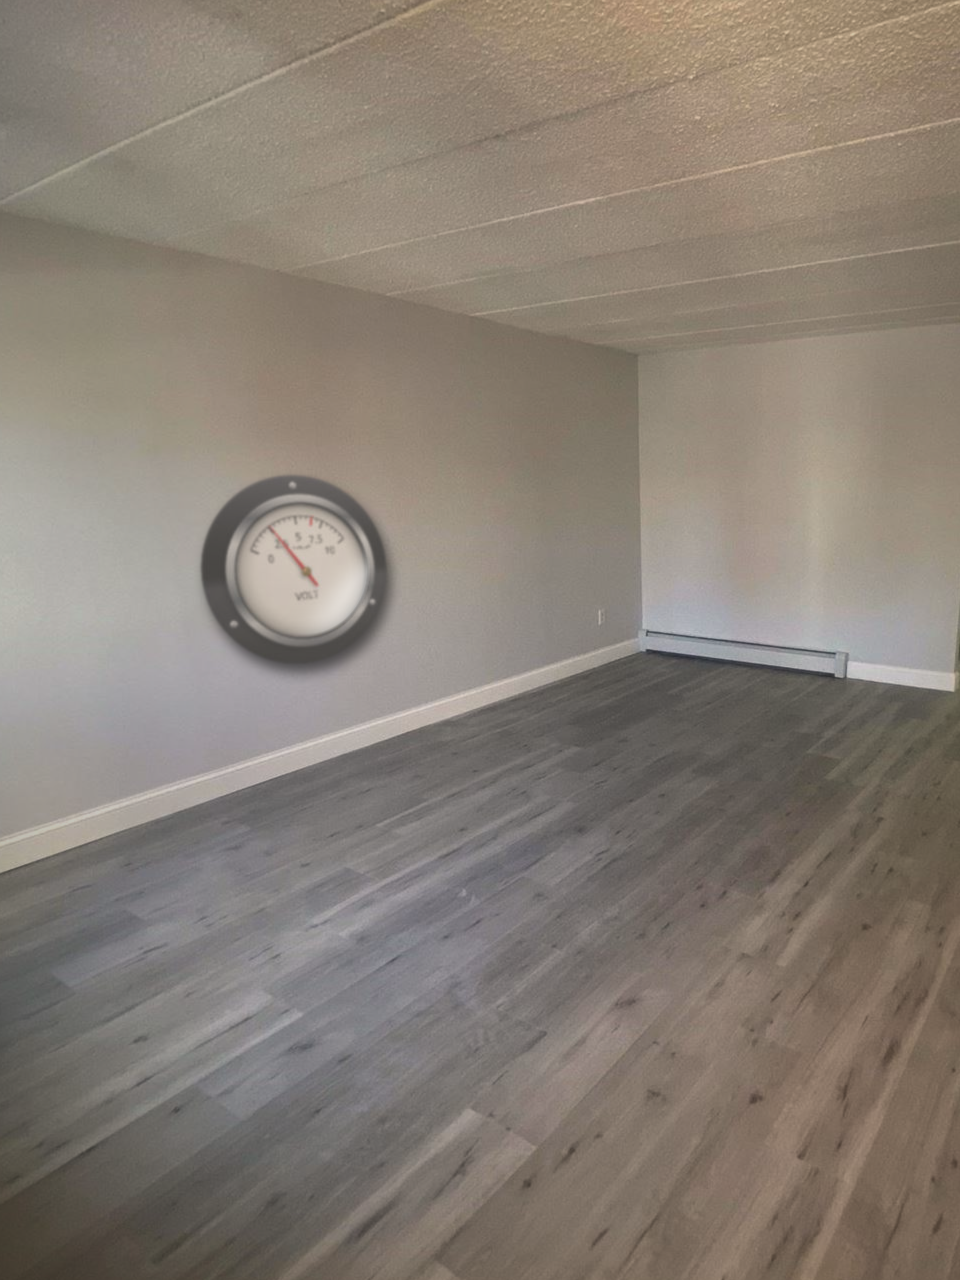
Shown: 2.5 V
